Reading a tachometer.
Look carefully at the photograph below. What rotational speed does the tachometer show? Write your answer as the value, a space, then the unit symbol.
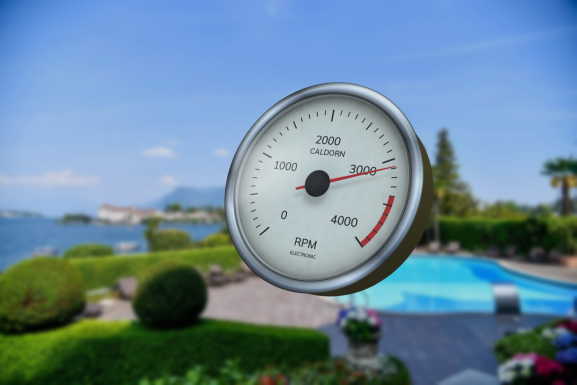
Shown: 3100 rpm
